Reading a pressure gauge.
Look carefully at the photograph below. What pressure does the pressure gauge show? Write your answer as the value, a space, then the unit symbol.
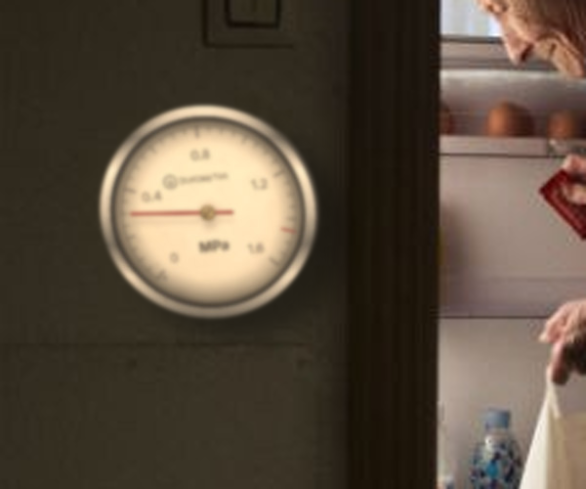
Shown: 0.3 MPa
